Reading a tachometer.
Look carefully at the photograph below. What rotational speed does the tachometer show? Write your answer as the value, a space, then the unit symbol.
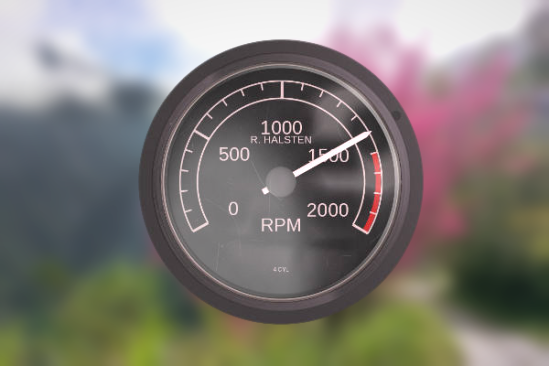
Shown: 1500 rpm
